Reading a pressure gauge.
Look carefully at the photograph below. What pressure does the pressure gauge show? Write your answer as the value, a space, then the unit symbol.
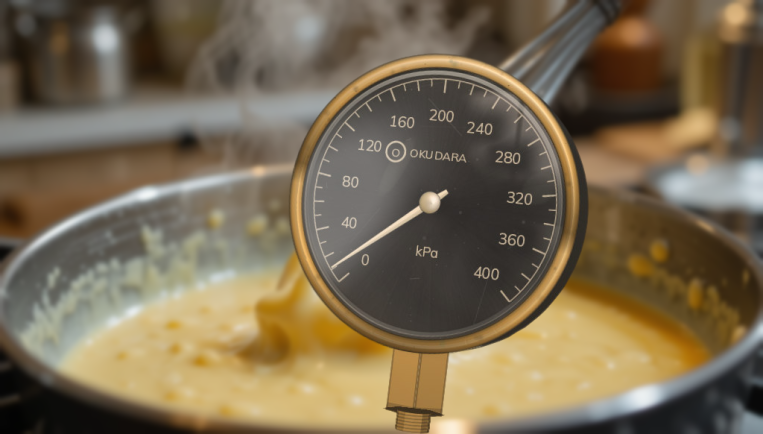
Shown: 10 kPa
